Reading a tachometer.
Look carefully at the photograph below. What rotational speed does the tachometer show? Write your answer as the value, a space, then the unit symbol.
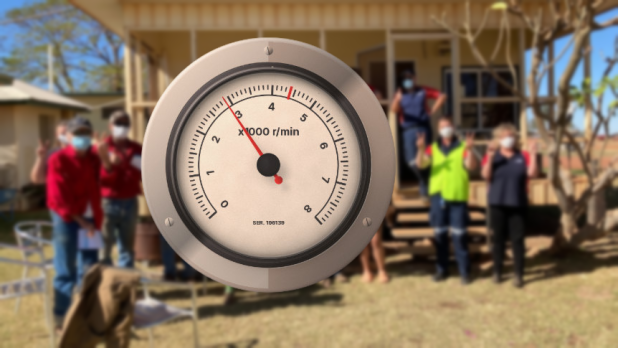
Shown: 2900 rpm
